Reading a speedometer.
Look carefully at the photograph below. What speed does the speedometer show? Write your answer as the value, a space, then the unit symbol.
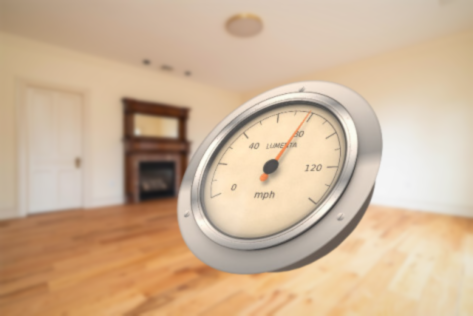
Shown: 80 mph
